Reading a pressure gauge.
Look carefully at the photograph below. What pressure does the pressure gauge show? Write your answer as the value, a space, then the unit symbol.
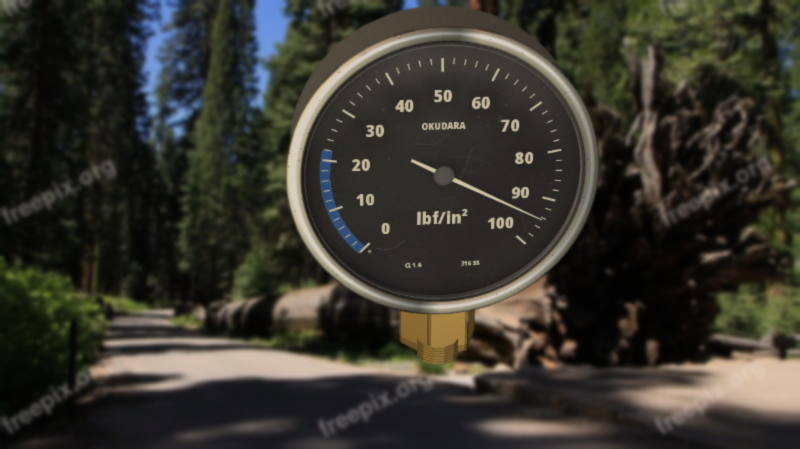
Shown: 94 psi
